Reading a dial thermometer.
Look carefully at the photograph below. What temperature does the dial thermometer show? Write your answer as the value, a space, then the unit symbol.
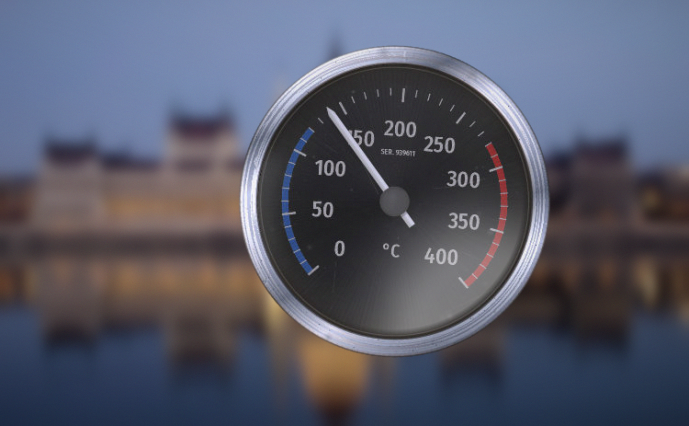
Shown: 140 °C
